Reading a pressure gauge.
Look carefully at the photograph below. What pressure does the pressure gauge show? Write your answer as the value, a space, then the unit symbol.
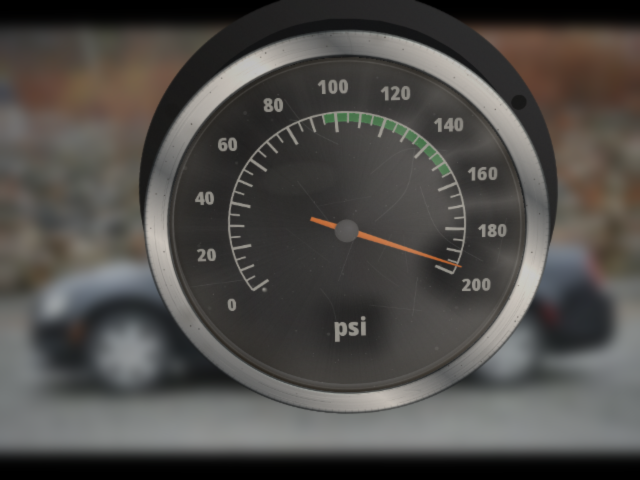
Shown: 195 psi
